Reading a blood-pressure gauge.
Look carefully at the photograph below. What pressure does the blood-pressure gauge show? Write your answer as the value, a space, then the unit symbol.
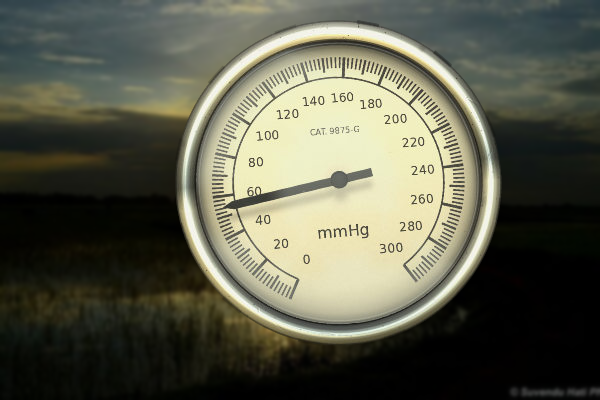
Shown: 54 mmHg
